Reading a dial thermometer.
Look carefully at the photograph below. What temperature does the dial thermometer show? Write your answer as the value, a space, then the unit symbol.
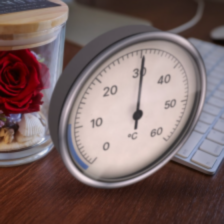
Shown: 30 °C
